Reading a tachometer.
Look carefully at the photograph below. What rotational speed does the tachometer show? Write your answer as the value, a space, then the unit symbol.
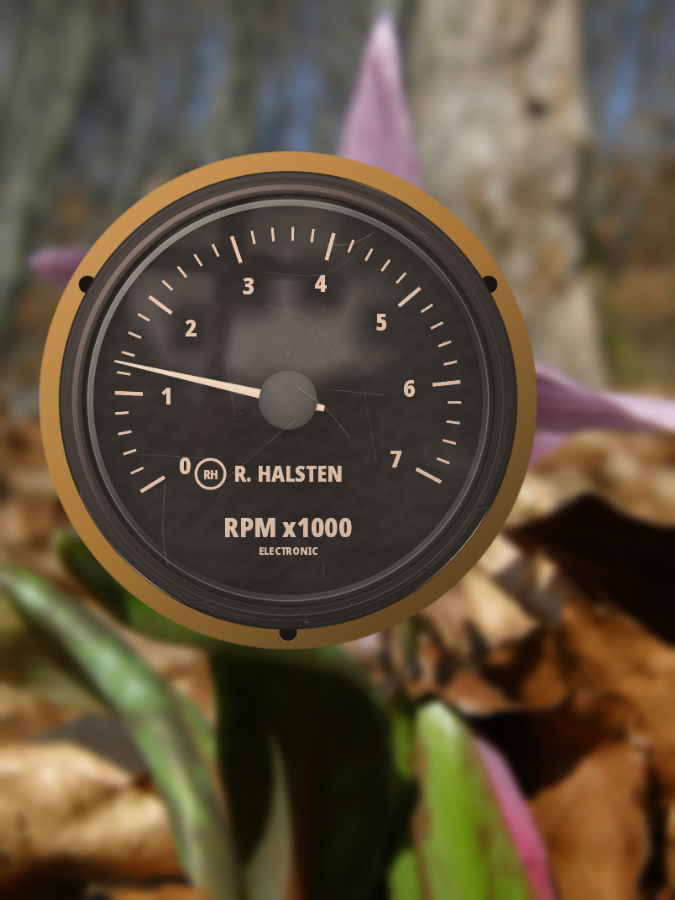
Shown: 1300 rpm
